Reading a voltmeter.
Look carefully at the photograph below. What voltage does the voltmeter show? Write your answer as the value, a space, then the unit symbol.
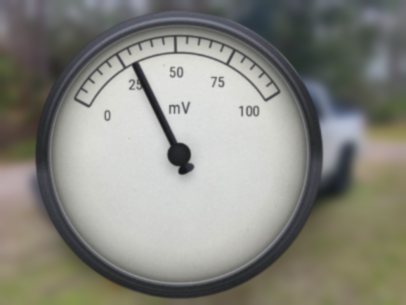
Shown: 30 mV
